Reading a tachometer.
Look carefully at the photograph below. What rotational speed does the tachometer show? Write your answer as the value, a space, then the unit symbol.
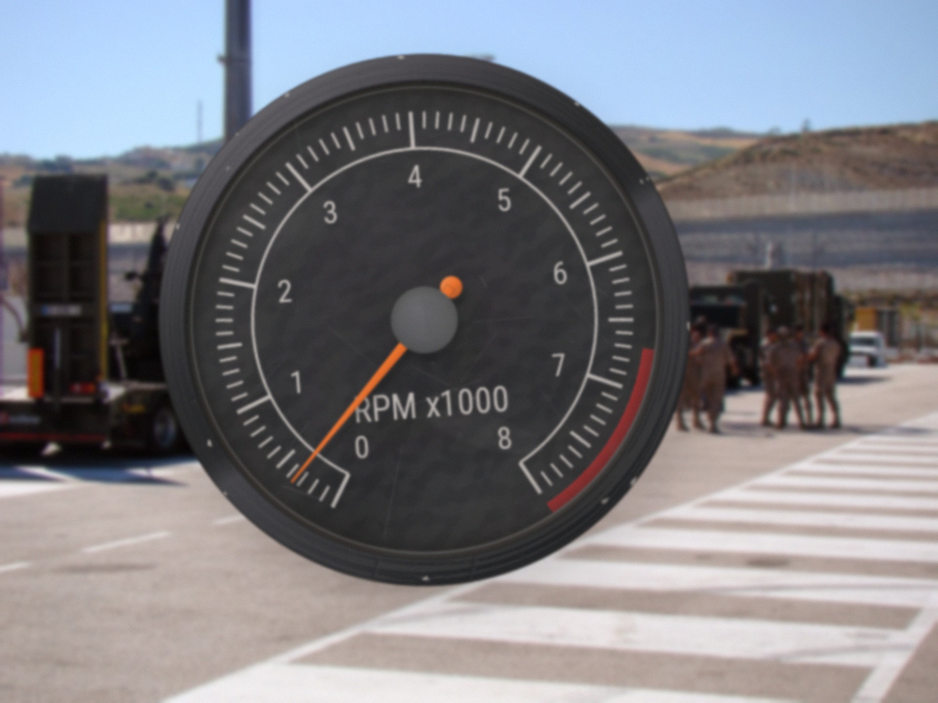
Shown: 350 rpm
